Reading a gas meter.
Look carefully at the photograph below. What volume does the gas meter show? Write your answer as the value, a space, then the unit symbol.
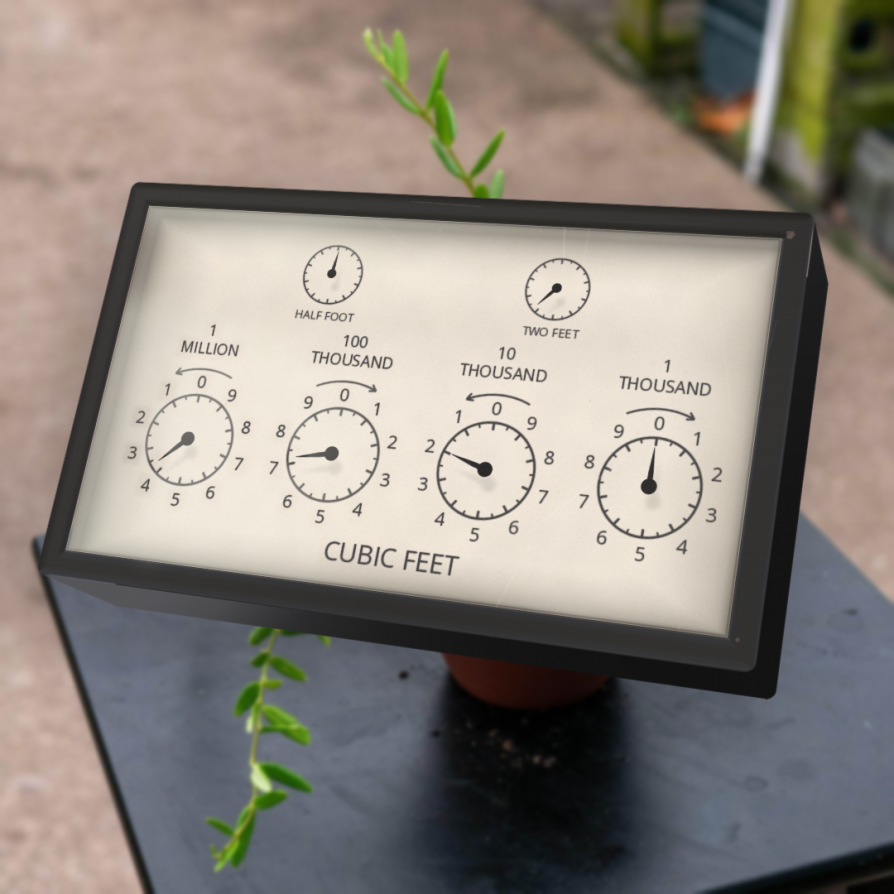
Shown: 372000 ft³
